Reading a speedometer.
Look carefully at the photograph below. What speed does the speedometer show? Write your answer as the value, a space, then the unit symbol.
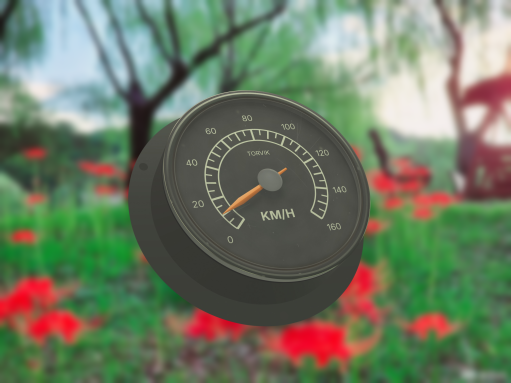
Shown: 10 km/h
